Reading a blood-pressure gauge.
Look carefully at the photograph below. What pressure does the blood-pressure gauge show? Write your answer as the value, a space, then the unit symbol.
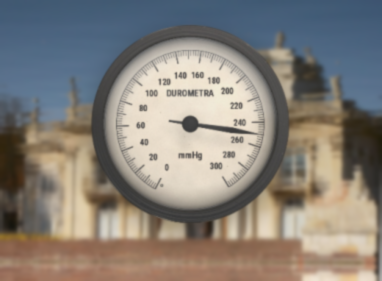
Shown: 250 mmHg
